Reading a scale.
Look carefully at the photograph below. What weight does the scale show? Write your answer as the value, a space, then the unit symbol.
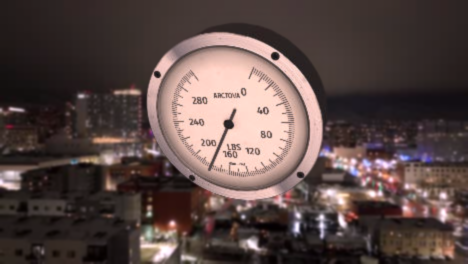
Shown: 180 lb
